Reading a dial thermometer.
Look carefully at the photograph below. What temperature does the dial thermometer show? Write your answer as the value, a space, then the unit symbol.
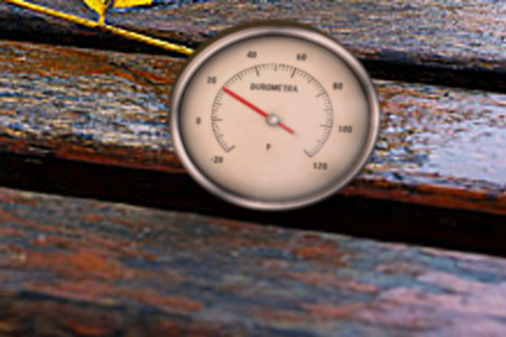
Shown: 20 °F
